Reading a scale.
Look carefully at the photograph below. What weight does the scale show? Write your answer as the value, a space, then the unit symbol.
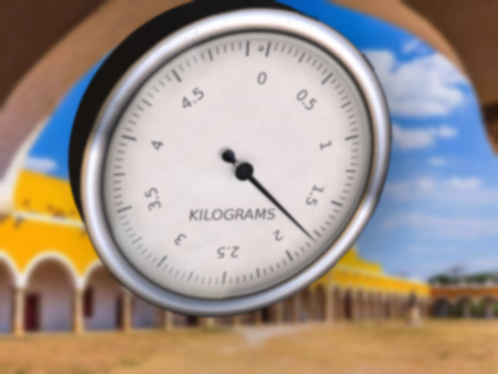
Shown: 1.8 kg
